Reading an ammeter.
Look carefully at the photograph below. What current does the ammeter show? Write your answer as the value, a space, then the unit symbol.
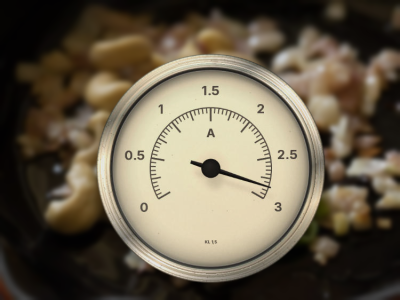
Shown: 2.85 A
